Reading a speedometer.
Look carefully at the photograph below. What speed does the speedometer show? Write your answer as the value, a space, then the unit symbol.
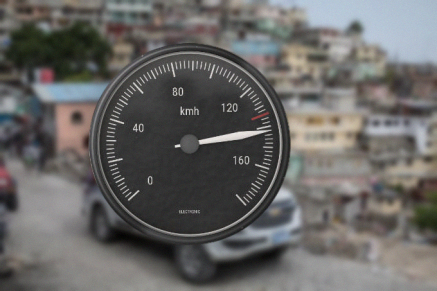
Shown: 142 km/h
